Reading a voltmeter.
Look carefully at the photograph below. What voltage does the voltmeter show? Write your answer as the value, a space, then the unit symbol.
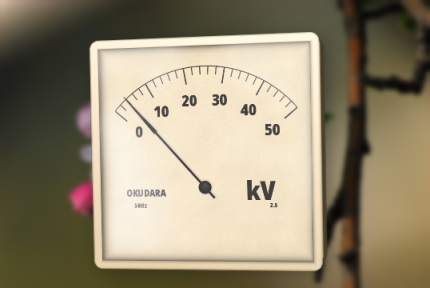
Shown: 4 kV
